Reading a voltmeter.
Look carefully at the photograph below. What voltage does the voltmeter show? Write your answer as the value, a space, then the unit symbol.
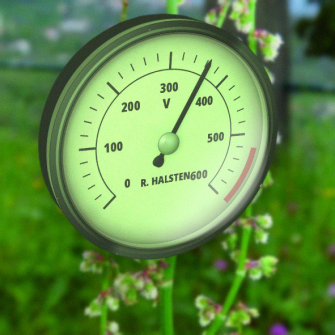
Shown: 360 V
